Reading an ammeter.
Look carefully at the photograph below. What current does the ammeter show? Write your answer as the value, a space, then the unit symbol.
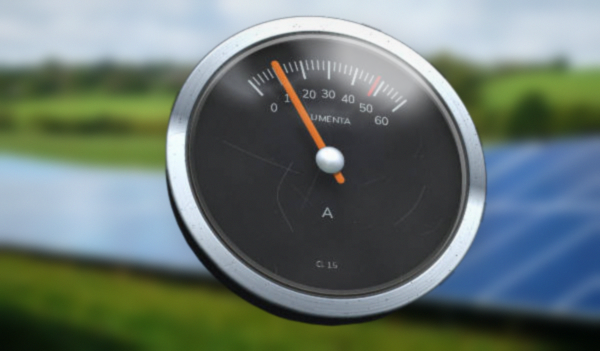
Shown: 10 A
